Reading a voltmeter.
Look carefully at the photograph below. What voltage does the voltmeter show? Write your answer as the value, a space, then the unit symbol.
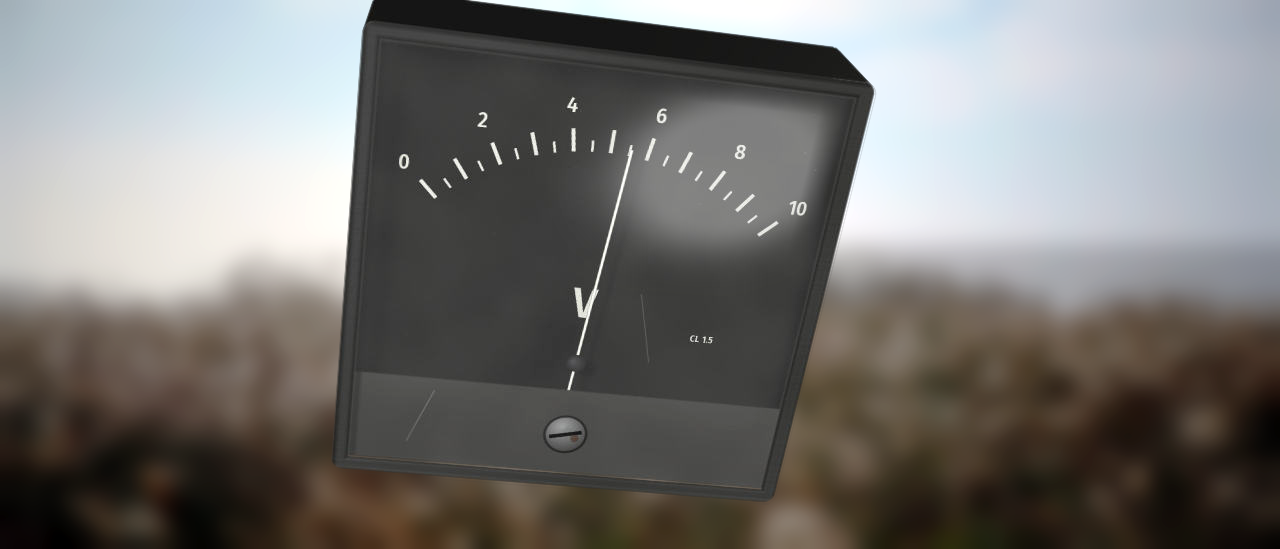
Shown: 5.5 V
